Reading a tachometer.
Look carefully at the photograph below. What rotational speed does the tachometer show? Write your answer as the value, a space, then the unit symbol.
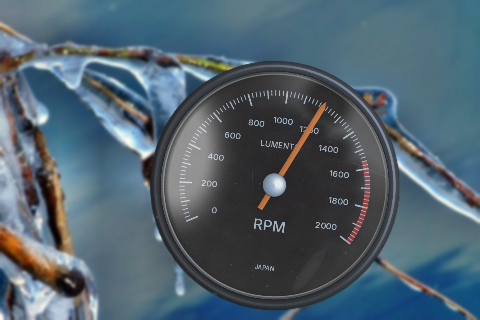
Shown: 1200 rpm
